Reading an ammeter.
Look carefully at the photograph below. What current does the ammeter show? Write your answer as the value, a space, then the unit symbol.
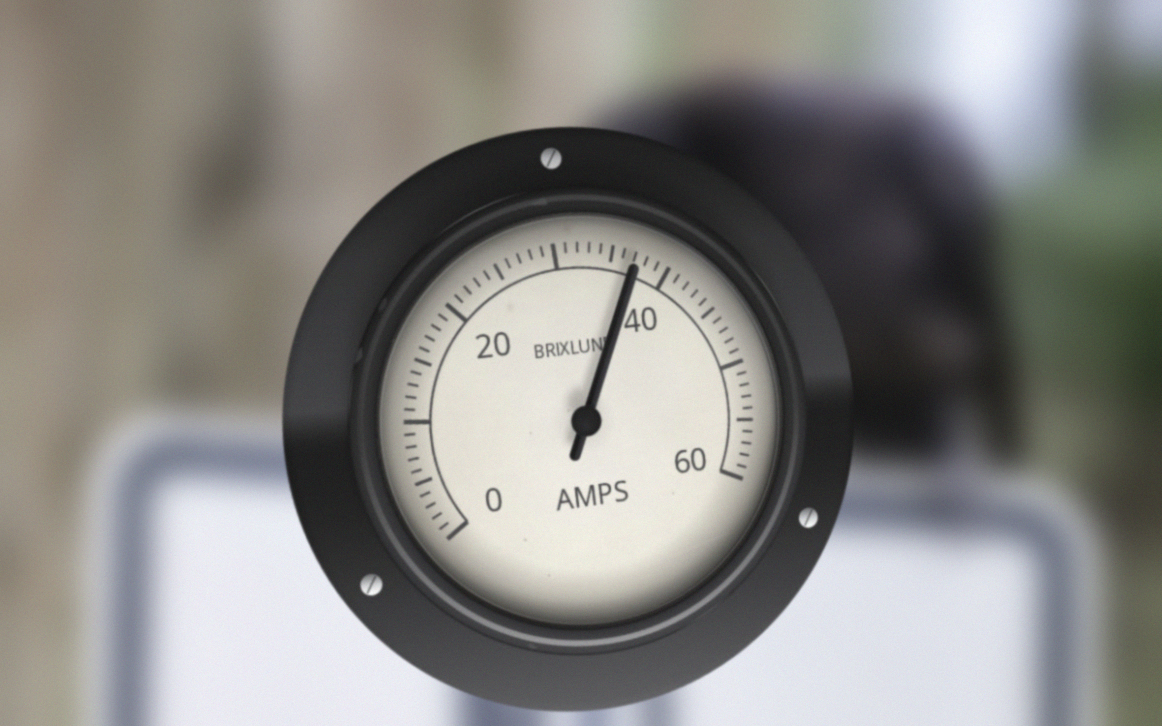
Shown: 37 A
